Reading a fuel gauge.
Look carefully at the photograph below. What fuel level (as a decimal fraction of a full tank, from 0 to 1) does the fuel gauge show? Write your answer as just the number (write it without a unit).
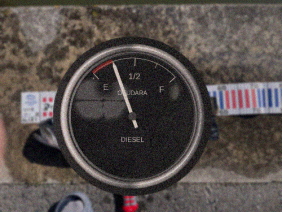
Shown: 0.25
